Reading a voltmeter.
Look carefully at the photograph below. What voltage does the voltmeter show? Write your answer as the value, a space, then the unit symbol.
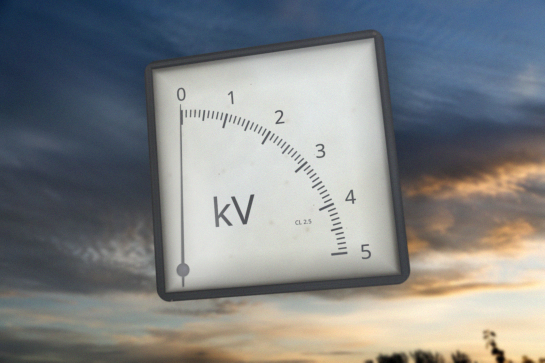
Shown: 0 kV
